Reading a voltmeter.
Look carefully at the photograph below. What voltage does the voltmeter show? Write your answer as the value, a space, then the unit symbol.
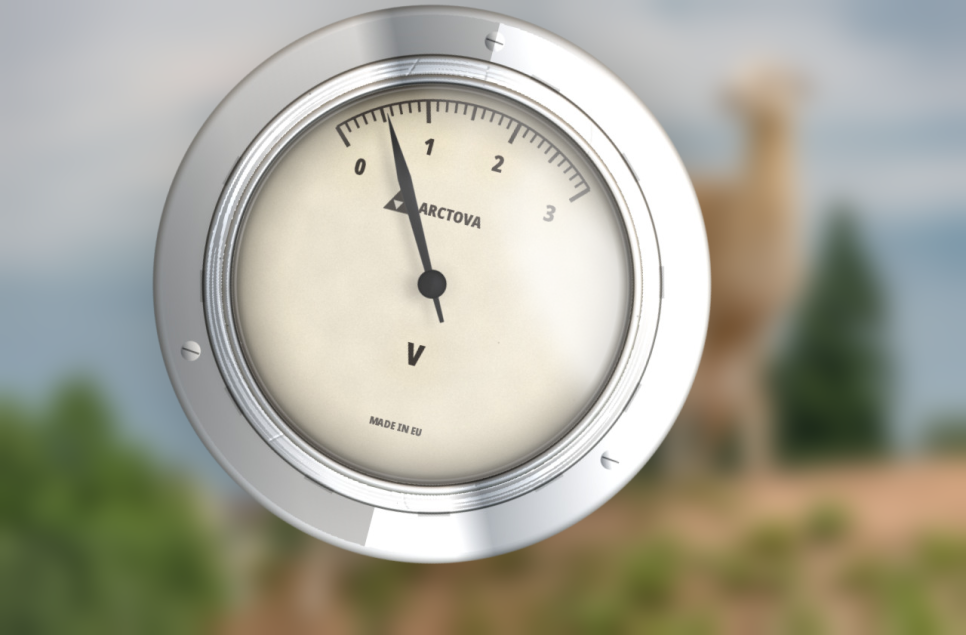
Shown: 0.55 V
